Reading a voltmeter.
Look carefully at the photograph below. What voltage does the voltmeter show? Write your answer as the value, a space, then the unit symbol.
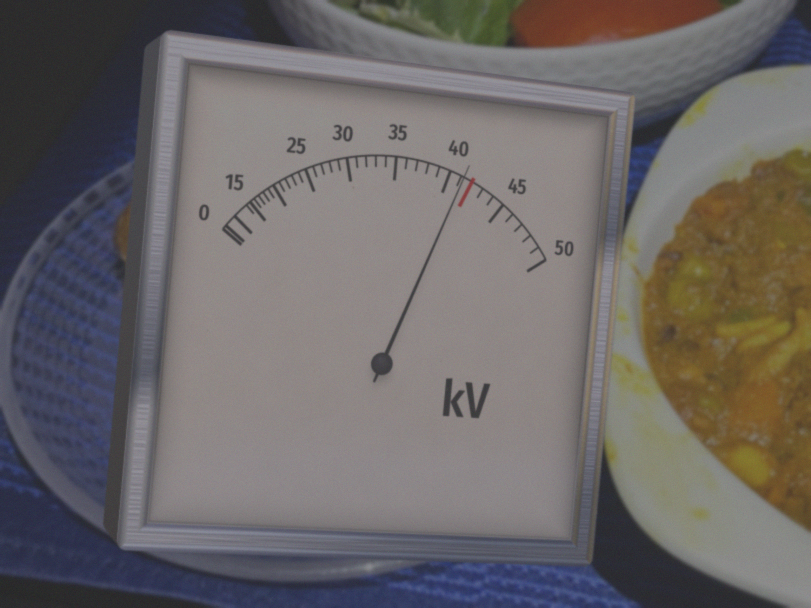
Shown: 41 kV
